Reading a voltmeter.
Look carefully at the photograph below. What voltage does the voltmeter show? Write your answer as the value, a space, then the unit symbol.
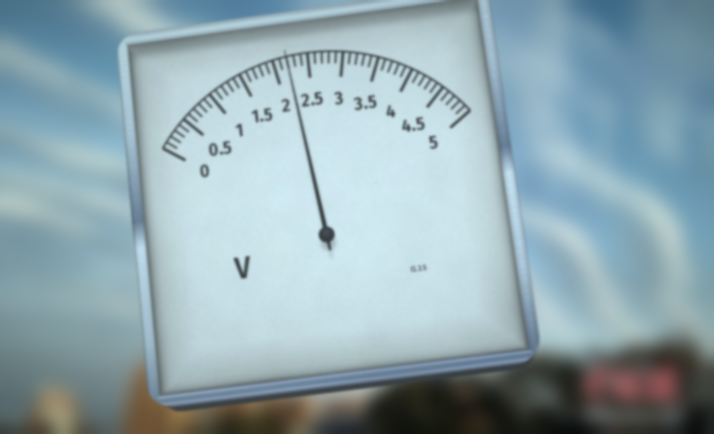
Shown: 2.2 V
